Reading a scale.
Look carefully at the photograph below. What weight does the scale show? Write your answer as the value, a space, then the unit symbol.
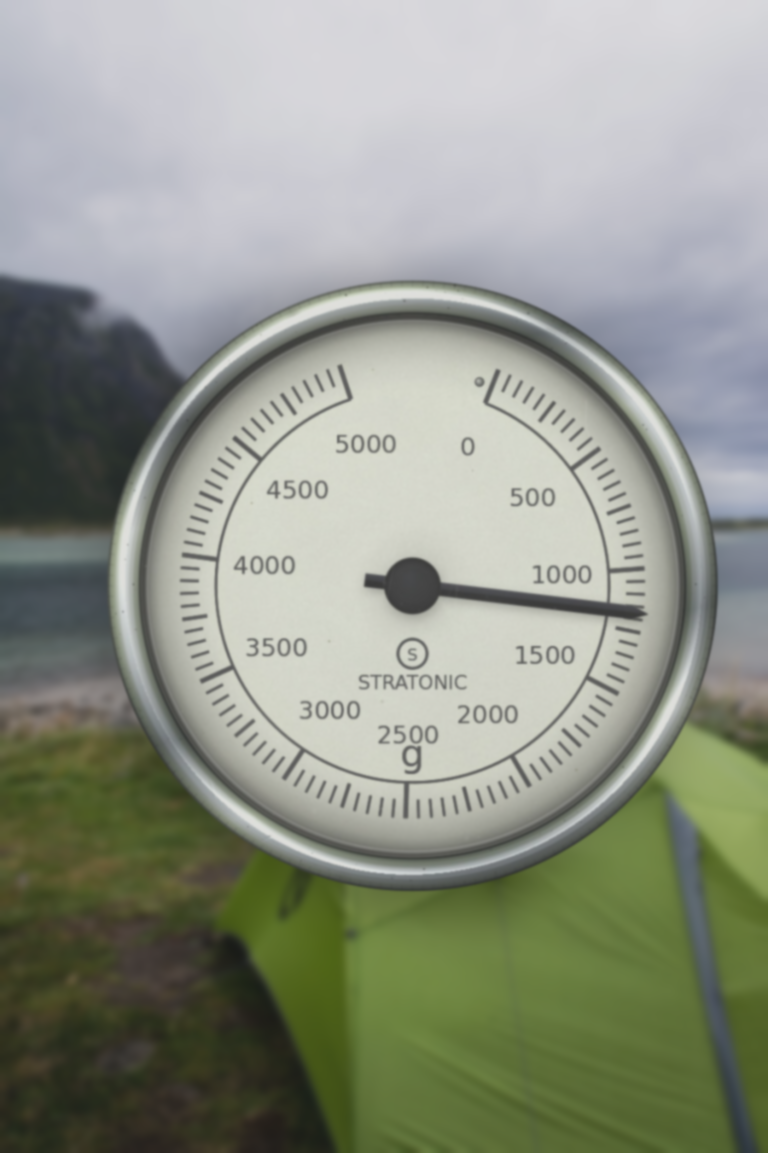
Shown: 1175 g
